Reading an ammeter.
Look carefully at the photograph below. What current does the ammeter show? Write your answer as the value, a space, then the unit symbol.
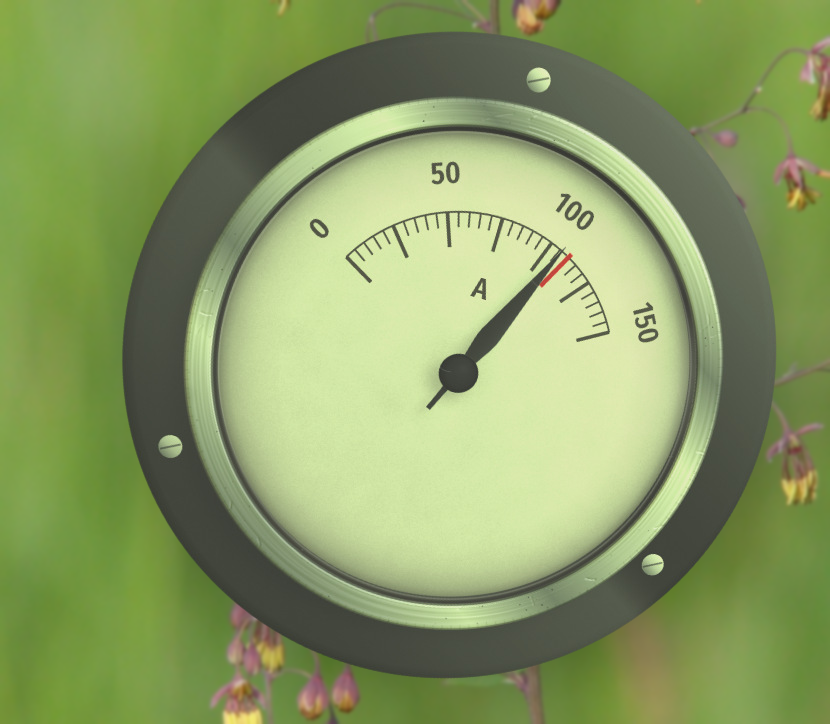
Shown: 105 A
